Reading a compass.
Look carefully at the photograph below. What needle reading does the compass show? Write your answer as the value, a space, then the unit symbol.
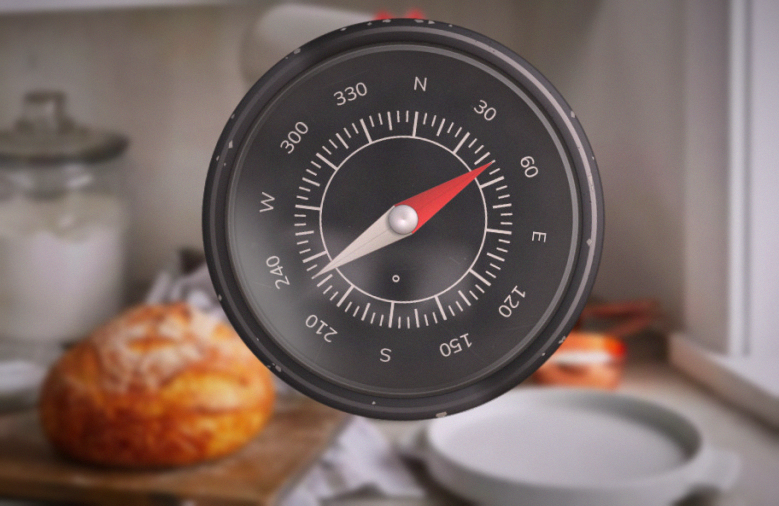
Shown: 50 °
